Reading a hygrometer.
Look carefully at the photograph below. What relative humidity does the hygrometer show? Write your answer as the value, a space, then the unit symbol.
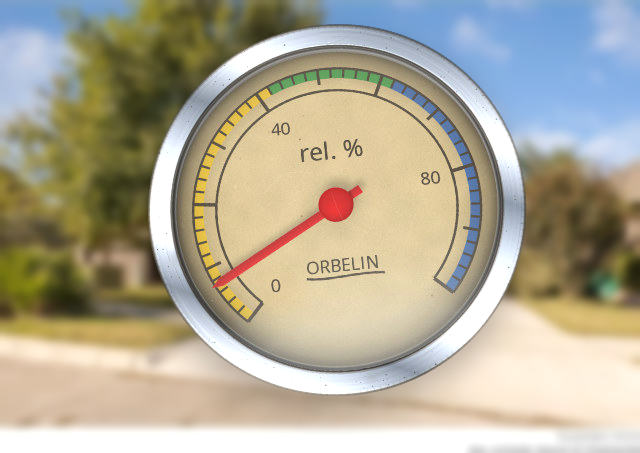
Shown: 7 %
